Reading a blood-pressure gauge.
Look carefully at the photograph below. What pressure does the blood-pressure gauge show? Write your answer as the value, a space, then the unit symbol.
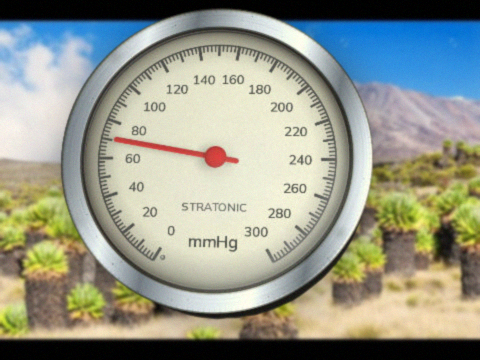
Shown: 70 mmHg
